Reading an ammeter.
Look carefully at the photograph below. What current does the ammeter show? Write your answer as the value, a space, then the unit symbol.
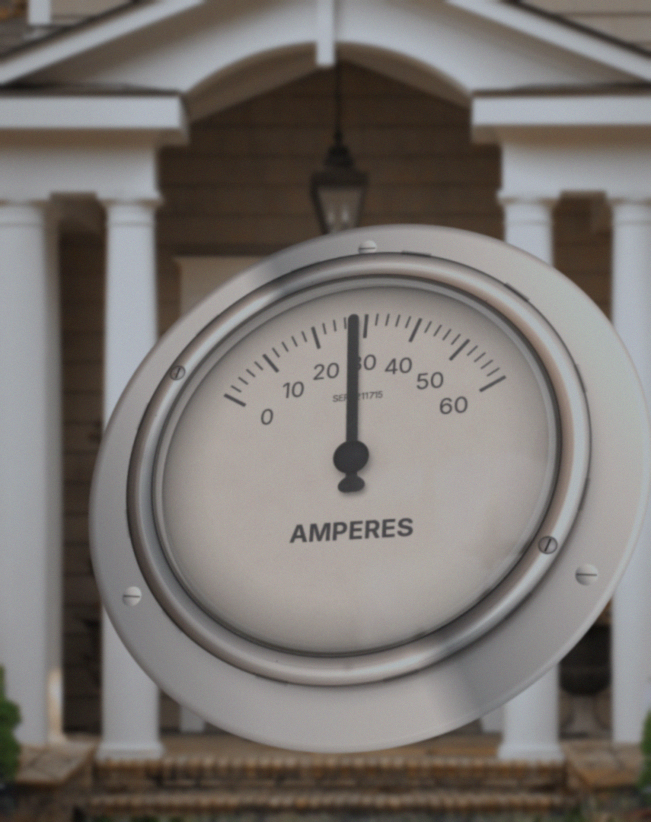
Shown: 28 A
